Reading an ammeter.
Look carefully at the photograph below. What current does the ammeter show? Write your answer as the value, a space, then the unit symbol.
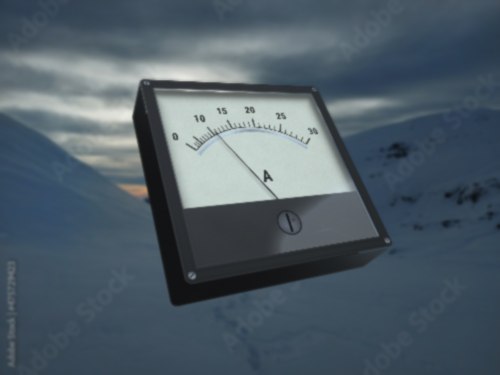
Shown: 10 A
